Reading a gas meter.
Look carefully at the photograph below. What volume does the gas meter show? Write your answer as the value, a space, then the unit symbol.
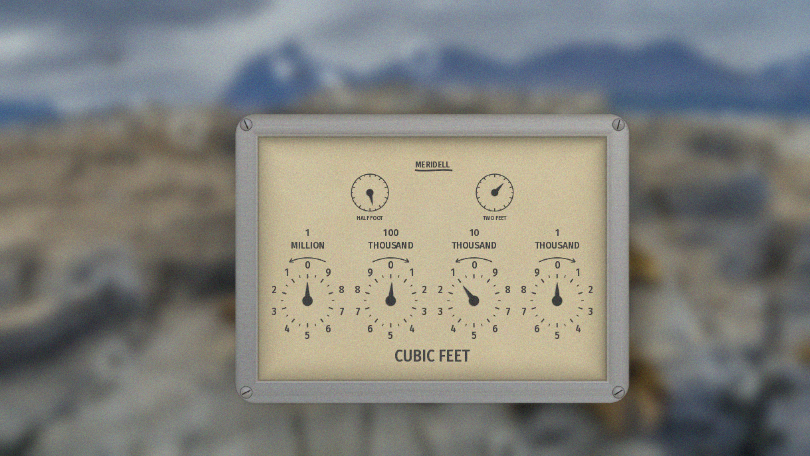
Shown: 1000 ft³
